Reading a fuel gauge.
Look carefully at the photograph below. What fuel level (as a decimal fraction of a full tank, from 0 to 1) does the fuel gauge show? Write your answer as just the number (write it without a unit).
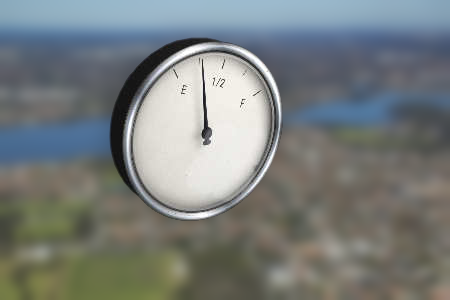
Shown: 0.25
